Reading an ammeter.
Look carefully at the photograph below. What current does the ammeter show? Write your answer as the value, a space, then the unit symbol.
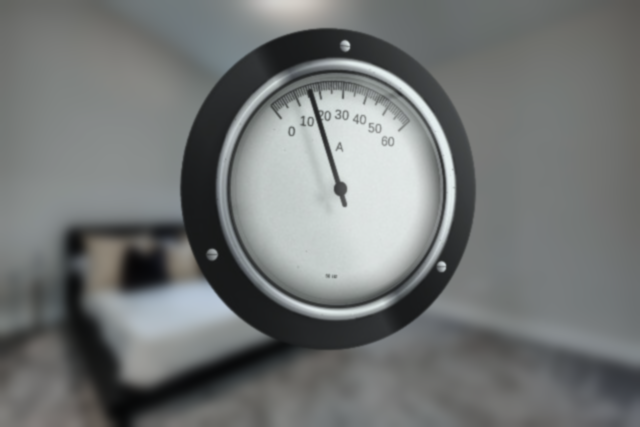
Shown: 15 A
